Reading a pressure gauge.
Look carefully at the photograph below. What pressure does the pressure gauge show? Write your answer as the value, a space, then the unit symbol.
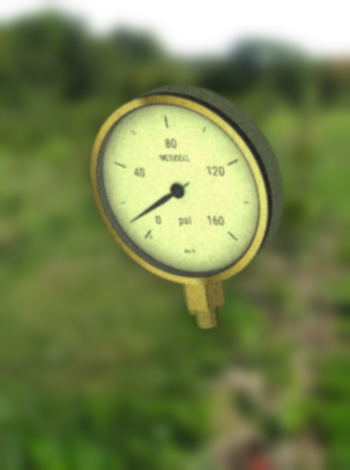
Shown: 10 psi
